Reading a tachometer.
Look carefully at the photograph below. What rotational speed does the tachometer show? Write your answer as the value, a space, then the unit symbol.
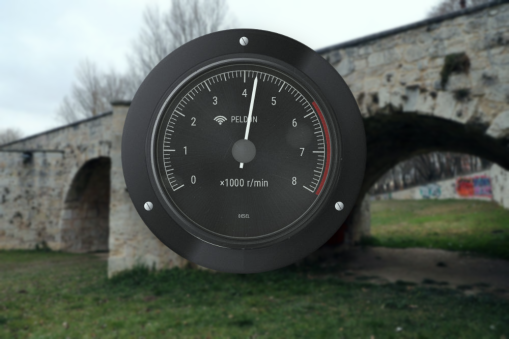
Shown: 4300 rpm
